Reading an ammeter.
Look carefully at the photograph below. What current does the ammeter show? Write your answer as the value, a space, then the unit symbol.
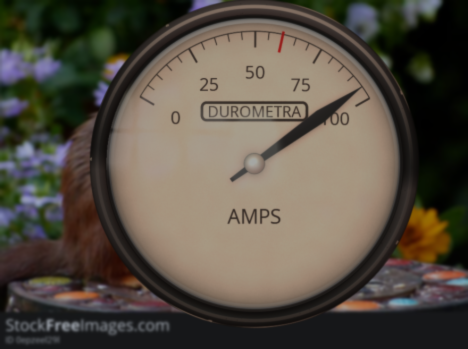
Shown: 95 A
